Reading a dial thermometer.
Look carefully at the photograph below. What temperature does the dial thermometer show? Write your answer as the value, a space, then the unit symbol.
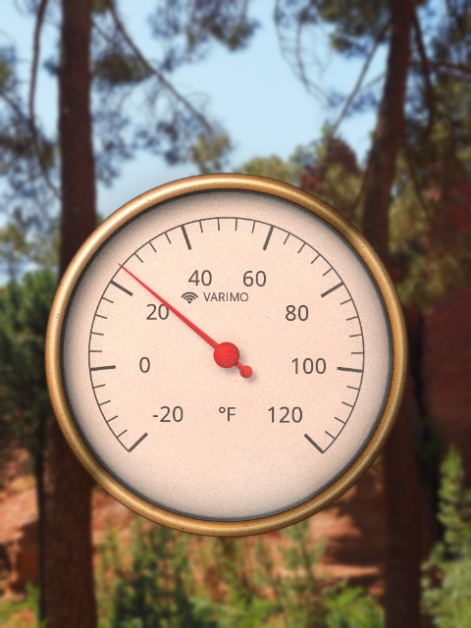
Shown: 24 °F
